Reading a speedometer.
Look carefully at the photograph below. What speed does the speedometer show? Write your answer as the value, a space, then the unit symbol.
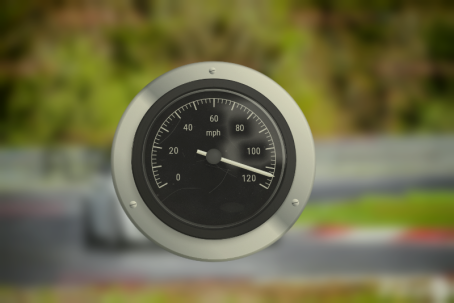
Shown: 114 mph
